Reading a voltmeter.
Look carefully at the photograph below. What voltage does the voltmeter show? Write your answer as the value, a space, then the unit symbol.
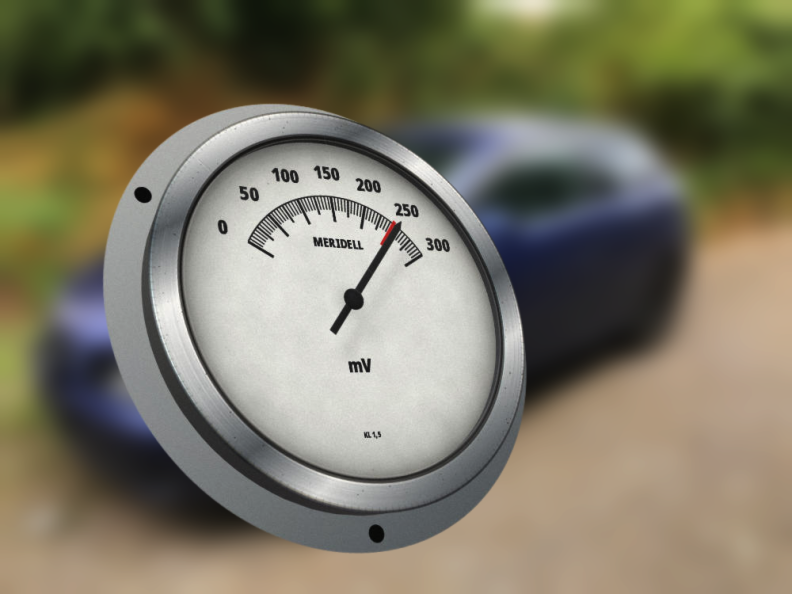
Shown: 250 mV
